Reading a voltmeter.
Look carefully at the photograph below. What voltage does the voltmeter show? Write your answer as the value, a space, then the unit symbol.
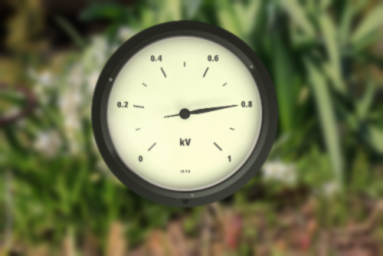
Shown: 0.8 kV
